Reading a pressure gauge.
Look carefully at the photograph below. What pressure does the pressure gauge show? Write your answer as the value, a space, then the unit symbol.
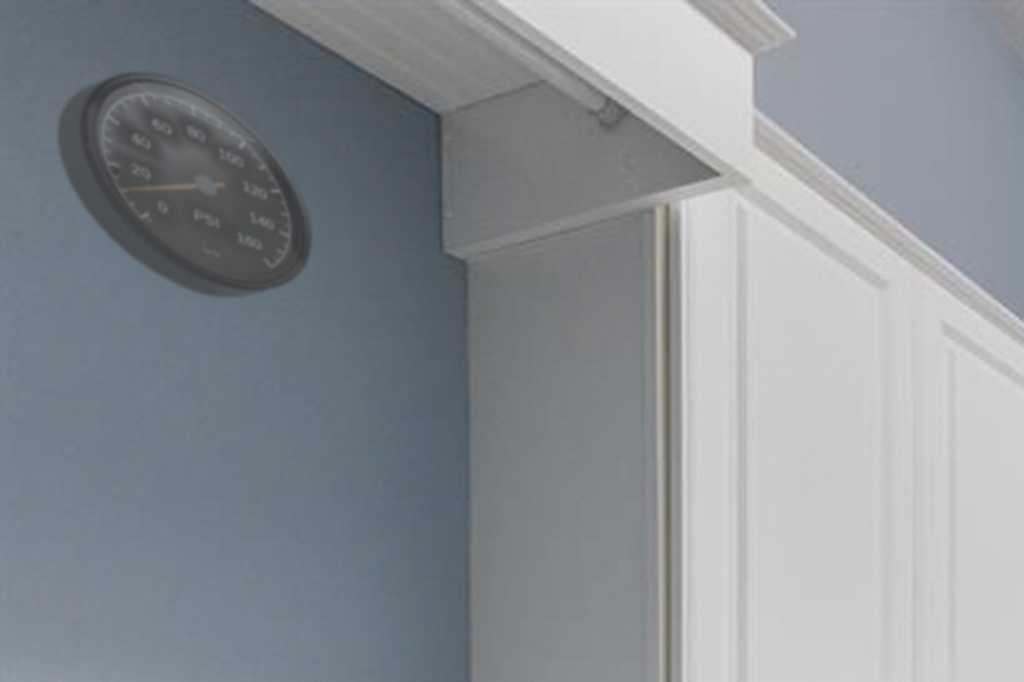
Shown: 10 psi
